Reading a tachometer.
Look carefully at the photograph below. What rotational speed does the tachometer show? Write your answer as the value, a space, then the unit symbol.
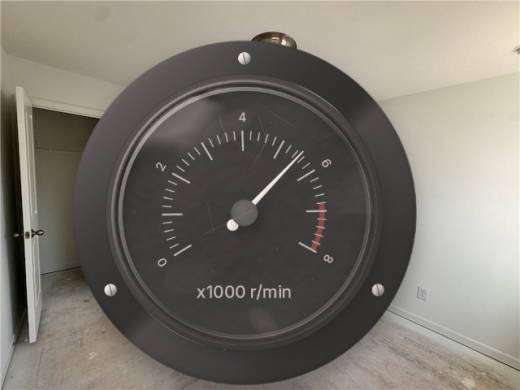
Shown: 5500 rpm
